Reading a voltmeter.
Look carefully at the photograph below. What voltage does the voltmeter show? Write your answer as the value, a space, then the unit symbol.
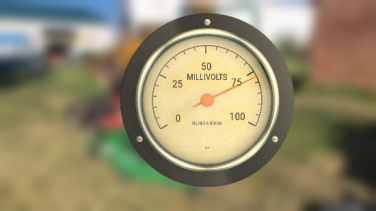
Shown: 77.5 mV
